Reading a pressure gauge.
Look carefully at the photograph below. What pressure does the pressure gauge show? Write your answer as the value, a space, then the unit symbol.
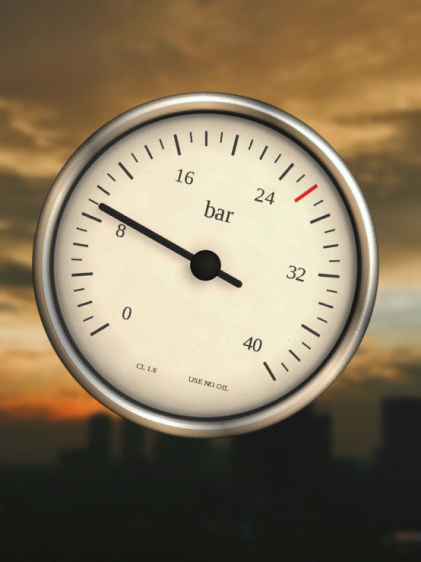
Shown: 9 bar
